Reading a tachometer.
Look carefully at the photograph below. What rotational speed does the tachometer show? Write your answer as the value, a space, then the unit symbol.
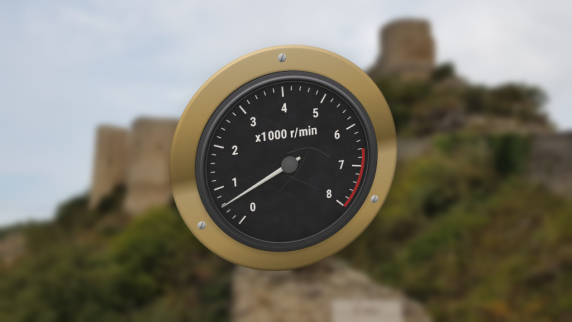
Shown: 600 rpm
